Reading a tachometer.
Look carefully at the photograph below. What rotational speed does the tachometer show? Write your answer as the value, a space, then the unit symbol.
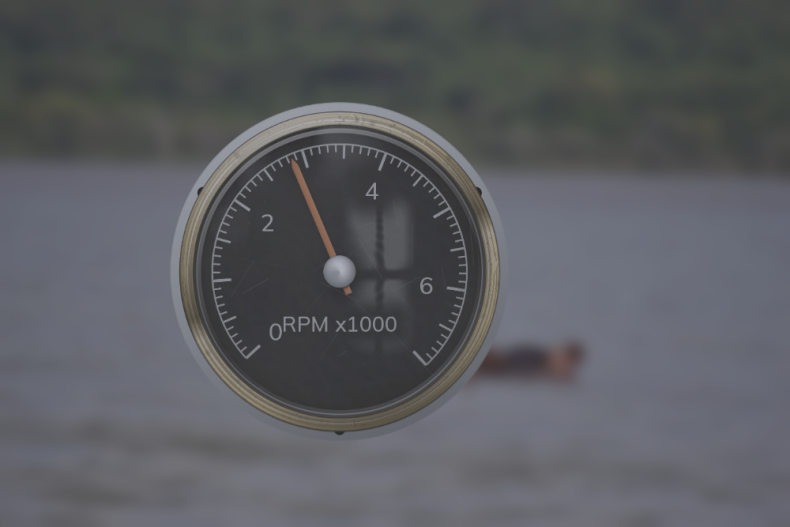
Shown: 2850 rpm
